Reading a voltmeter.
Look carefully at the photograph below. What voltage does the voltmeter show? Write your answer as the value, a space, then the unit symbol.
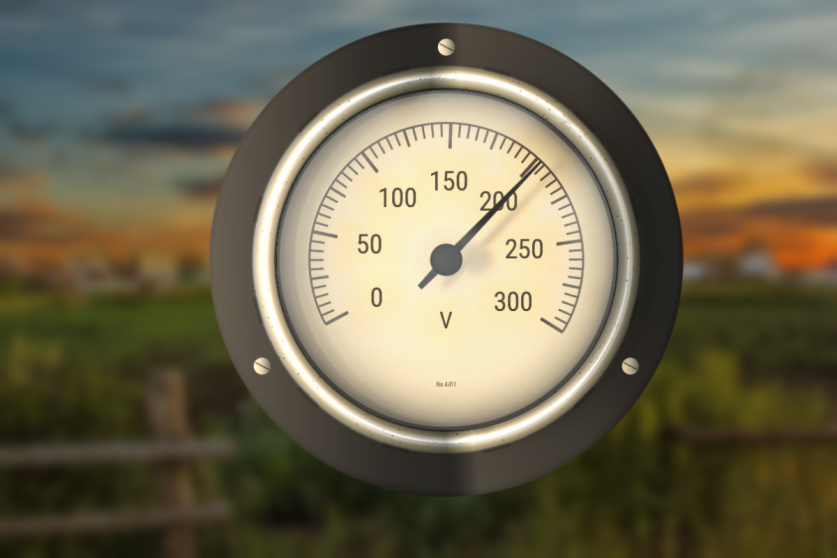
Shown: 202.5 V
